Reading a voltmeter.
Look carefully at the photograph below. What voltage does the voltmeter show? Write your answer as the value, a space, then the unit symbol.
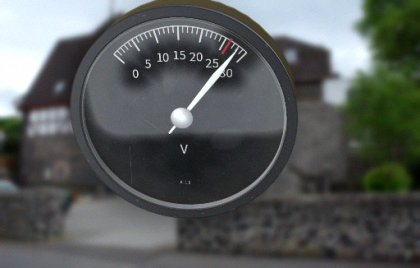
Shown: 28 V
